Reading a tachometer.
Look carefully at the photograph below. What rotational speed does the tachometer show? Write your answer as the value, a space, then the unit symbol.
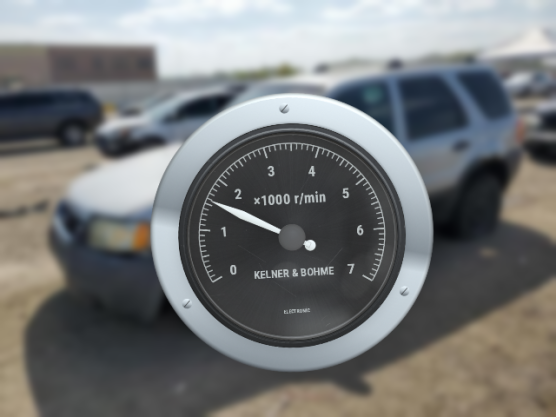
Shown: 1600 rpm
